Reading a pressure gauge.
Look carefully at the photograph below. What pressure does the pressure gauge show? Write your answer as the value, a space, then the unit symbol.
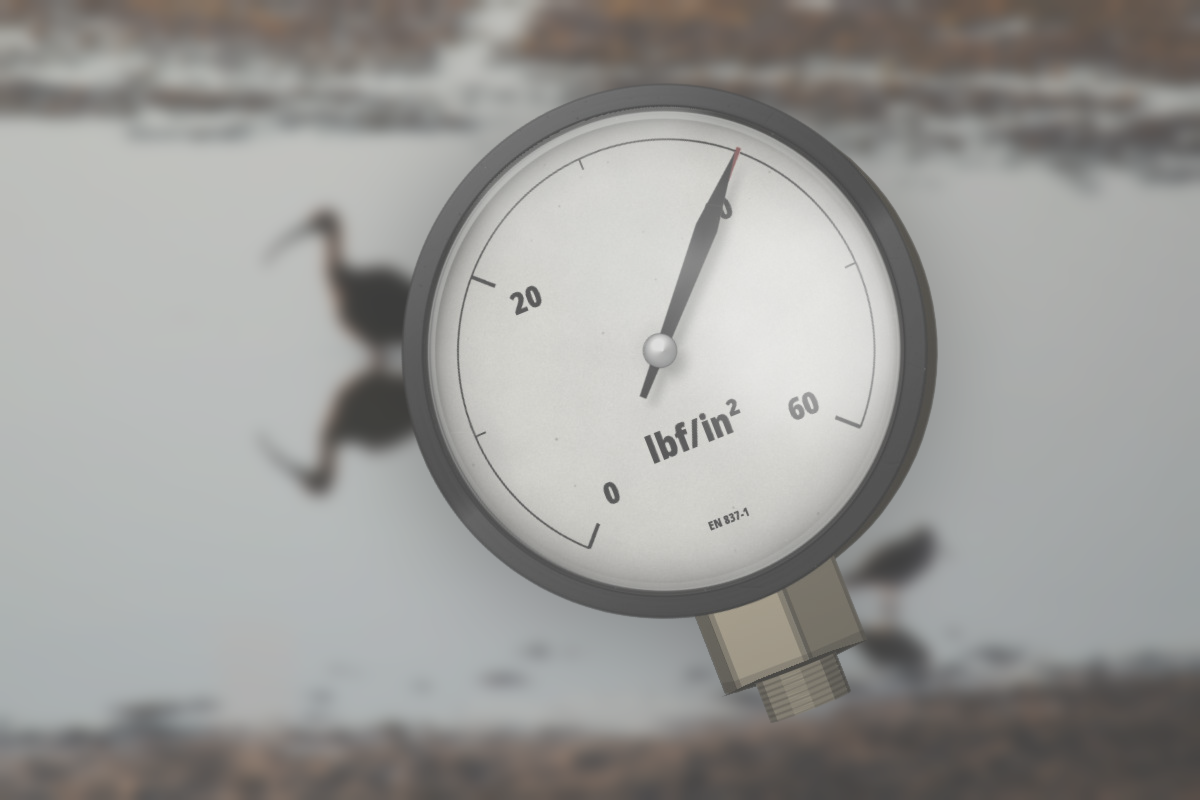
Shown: 40 psi
